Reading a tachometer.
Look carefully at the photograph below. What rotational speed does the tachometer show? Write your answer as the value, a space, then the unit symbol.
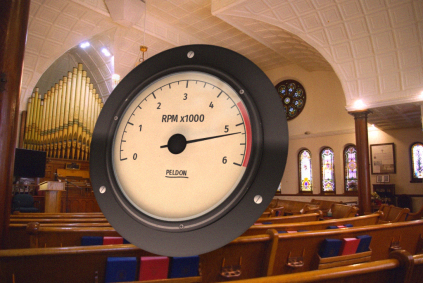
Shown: 5250 rpm
